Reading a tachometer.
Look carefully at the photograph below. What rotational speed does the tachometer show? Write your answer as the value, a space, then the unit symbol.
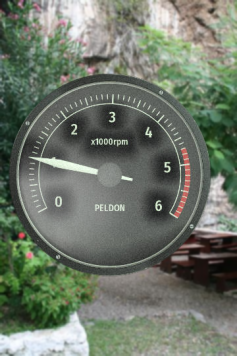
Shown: 1000 rpm
